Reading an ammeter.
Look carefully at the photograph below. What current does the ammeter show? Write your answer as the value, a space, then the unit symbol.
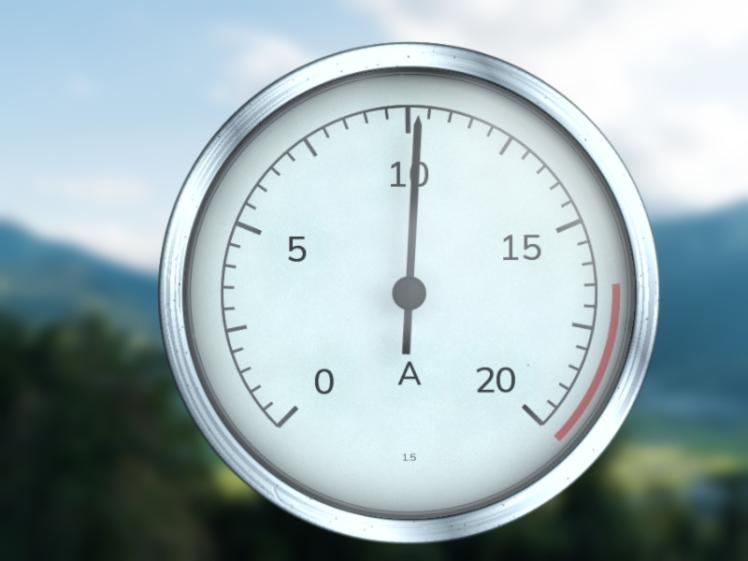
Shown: 10.25 A
